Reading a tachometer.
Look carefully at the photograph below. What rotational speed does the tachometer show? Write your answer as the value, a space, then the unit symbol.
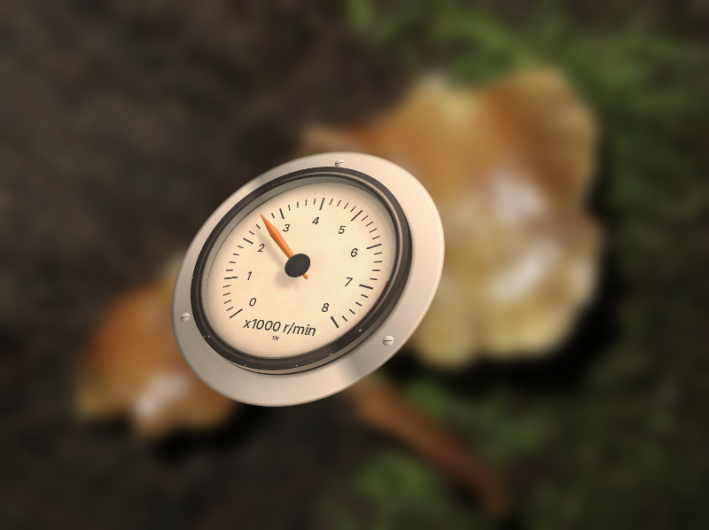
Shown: 2600 rpm
